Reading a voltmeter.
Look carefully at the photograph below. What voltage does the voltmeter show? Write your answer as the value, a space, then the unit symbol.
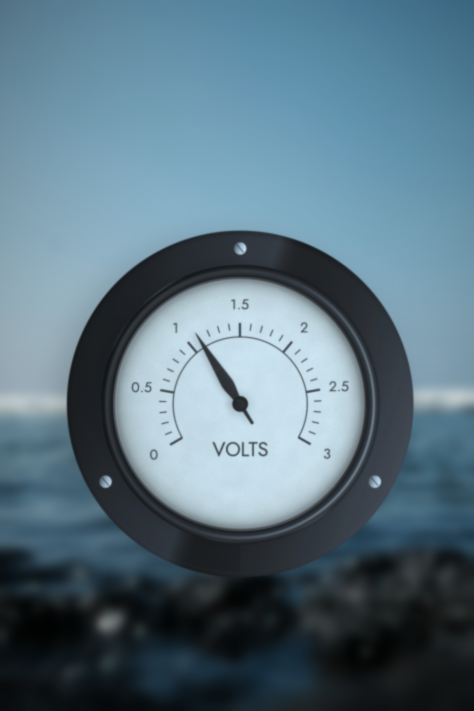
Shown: 1.1 V
